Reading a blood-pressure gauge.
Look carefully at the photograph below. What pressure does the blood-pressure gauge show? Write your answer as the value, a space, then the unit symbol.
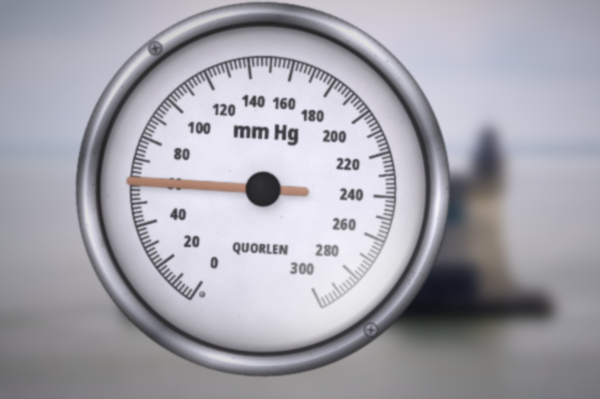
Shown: 60 mmHg
